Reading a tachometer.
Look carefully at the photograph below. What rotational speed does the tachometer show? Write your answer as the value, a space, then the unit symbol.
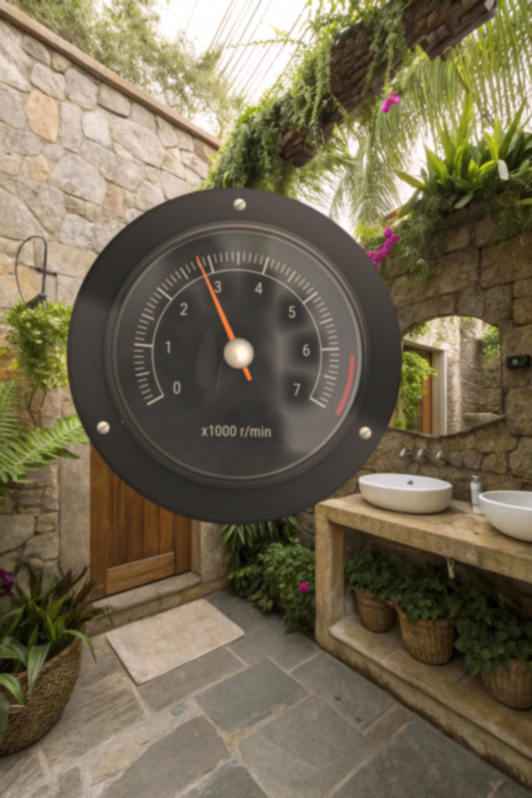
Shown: 2800 rpm
